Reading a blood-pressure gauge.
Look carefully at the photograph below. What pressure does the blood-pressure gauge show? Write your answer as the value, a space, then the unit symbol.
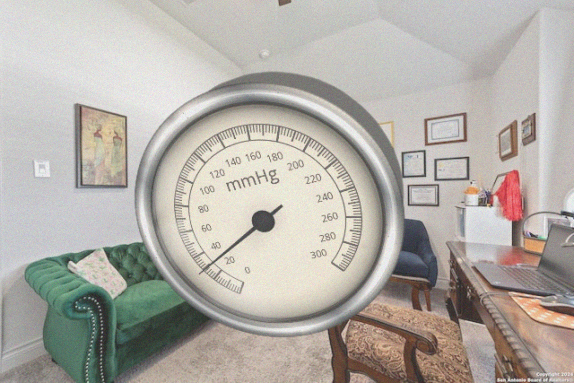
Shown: 30 mmHg
